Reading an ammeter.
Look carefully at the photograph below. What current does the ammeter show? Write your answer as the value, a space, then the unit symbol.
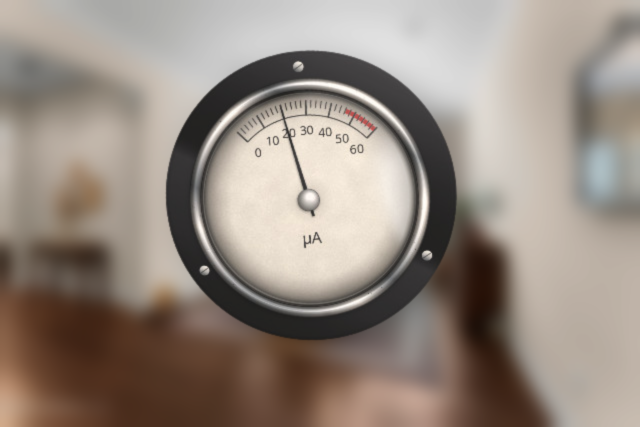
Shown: 20 µA
